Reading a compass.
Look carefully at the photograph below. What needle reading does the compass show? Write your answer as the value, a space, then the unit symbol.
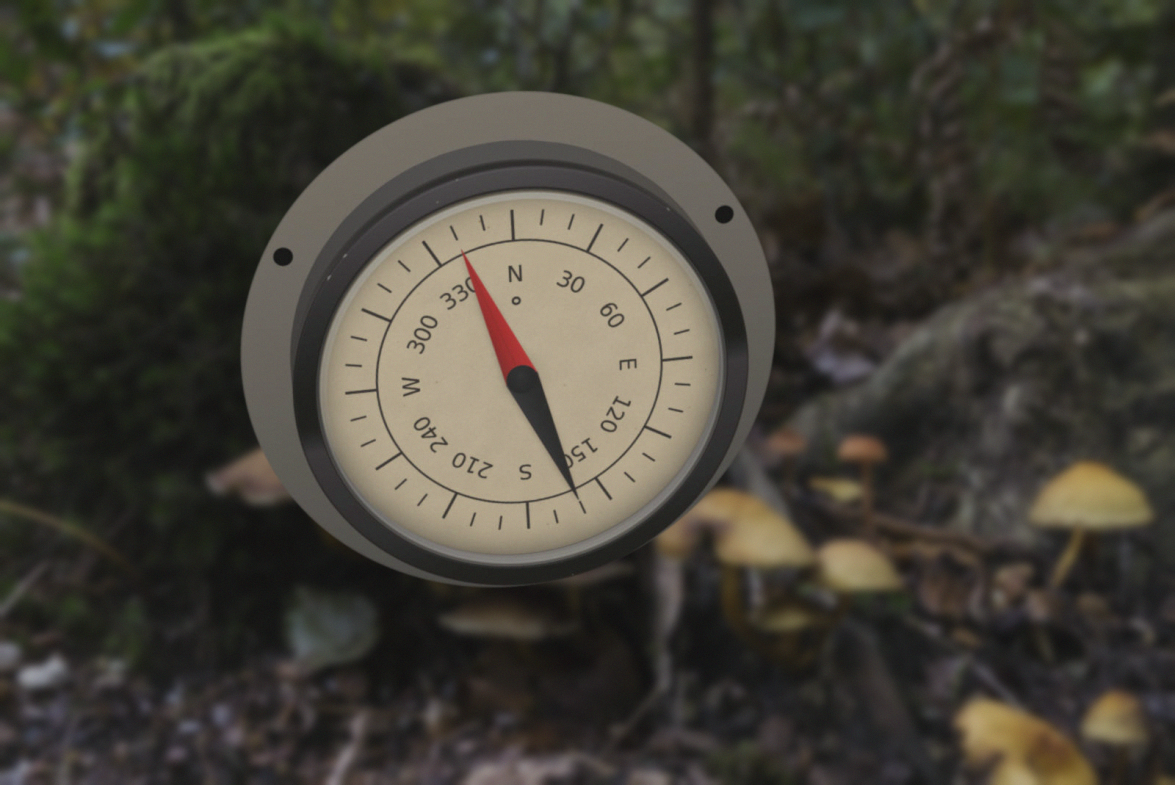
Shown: 340 °
